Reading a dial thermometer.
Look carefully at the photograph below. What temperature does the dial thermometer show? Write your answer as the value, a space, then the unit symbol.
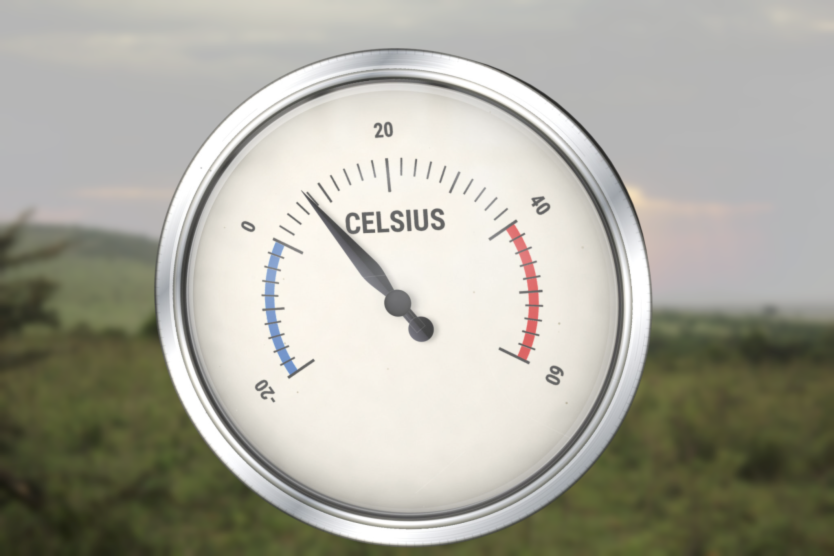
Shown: 8 °C
